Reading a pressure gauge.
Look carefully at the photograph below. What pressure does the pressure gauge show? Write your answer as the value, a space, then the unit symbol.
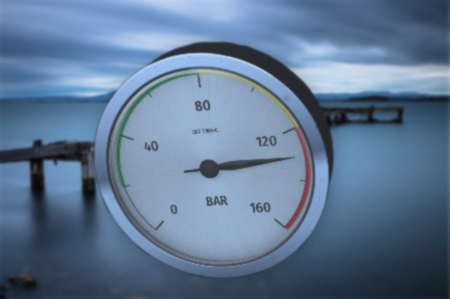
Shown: 130 bar
